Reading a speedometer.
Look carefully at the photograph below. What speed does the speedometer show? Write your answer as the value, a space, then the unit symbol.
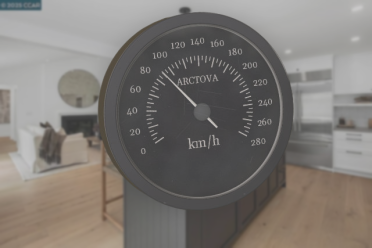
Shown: 90 km/h
